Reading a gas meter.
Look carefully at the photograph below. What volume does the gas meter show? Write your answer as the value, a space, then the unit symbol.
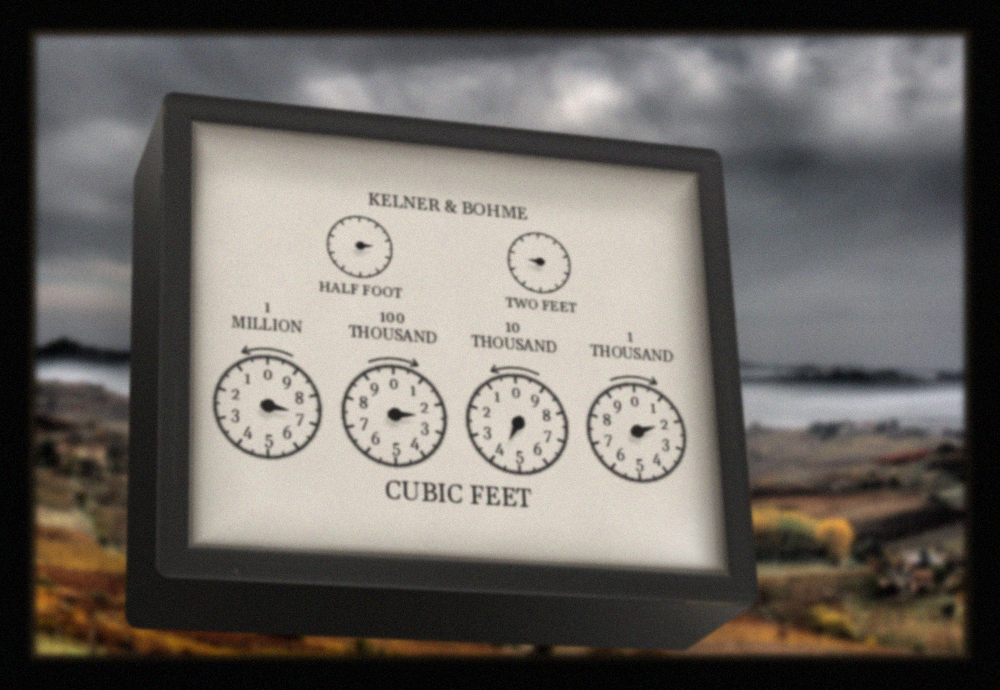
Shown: 724200 ft³
